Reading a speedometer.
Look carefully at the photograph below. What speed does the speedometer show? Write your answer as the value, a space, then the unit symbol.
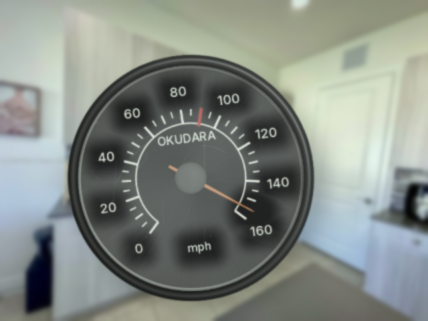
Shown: 155 mph
